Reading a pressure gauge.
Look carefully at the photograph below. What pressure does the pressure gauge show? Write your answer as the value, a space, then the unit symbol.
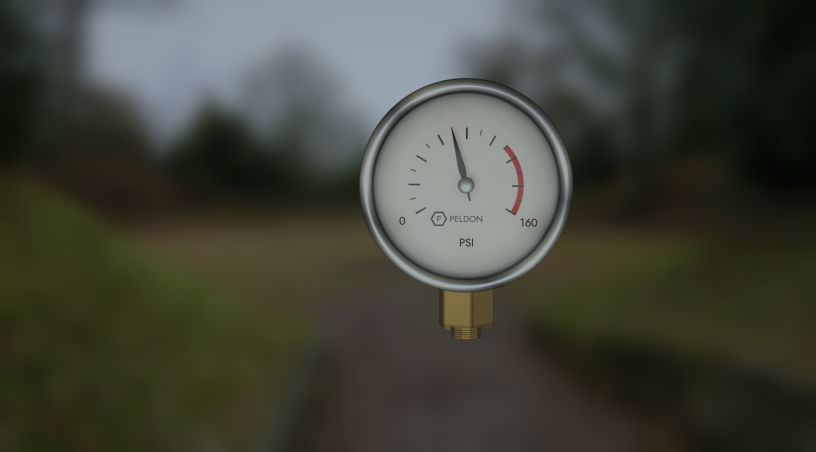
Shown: 70 psi
